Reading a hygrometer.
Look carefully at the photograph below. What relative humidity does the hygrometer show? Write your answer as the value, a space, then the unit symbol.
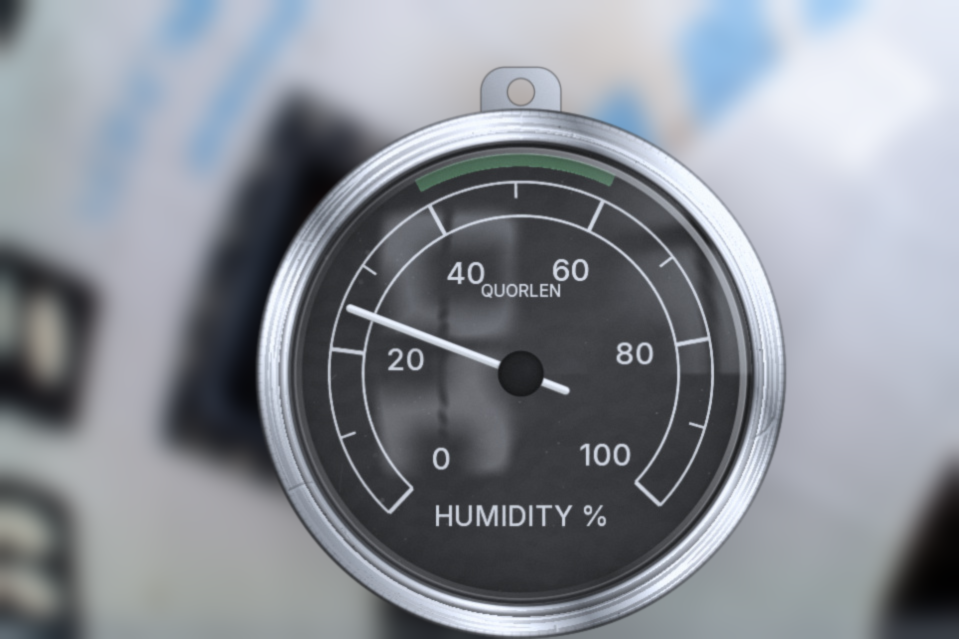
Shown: 25 %
